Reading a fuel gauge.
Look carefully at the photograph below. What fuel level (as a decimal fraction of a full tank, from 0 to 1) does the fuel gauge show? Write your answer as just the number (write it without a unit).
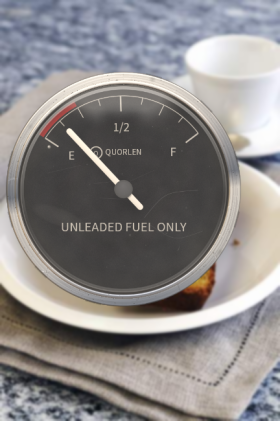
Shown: 0.125
